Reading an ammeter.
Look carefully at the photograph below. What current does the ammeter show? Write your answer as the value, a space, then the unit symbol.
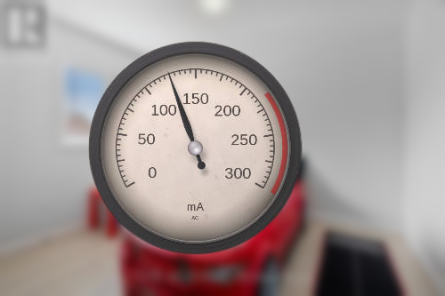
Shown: 125 mA
